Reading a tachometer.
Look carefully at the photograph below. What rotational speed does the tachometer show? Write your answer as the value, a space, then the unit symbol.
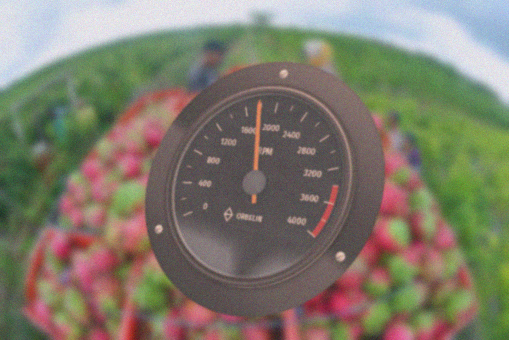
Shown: 1800 rpm
